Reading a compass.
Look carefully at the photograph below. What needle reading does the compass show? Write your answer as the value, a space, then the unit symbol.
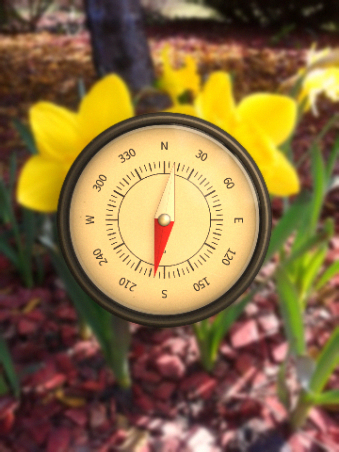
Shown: 190 °
